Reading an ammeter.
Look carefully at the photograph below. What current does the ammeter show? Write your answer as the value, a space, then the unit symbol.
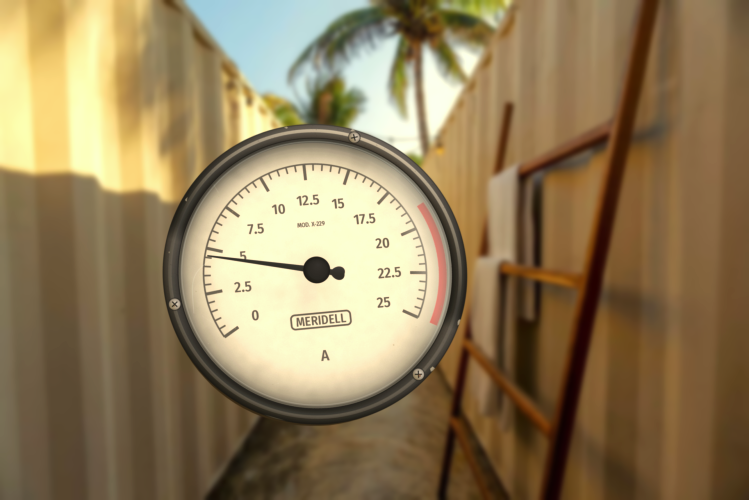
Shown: 4.5 A
